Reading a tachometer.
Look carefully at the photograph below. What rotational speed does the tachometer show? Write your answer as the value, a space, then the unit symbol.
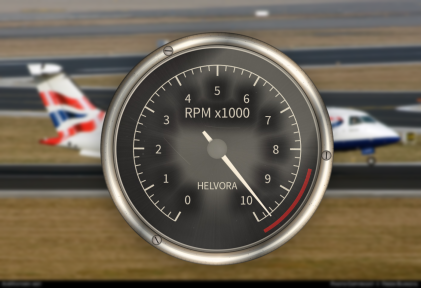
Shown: 9700 rpm
